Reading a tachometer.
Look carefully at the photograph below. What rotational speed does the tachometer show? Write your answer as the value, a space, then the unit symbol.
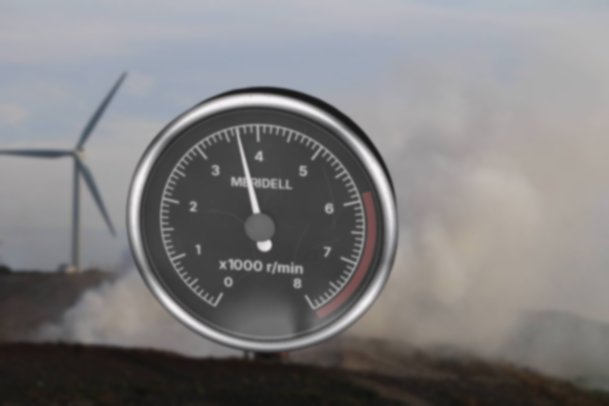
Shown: 3700 rpm
